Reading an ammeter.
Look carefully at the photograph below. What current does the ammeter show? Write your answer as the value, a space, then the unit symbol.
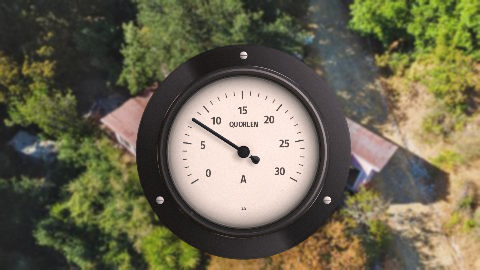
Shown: 8 A
